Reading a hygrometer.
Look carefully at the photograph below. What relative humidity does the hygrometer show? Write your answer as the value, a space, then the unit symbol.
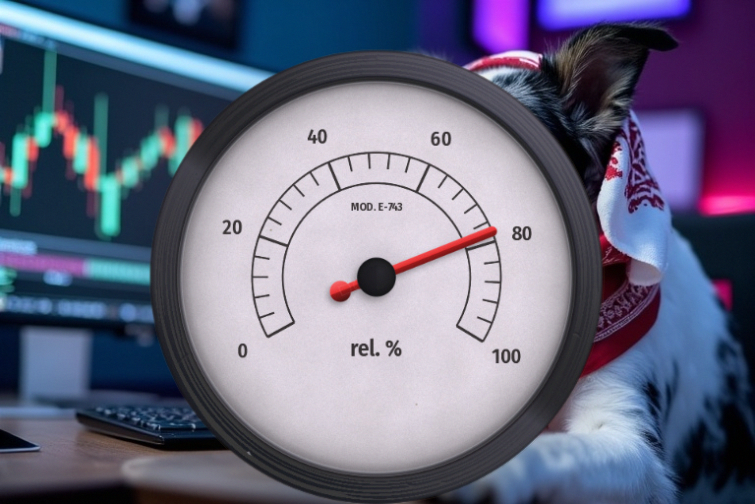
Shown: 78 %
